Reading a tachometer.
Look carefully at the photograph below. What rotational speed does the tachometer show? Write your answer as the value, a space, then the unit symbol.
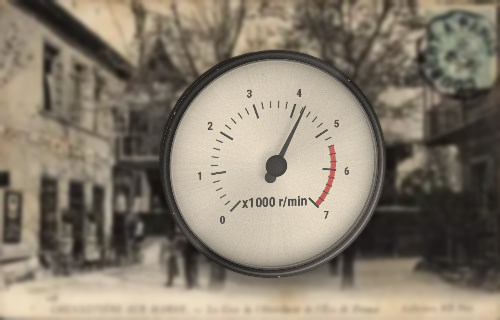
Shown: 4200 rpm
